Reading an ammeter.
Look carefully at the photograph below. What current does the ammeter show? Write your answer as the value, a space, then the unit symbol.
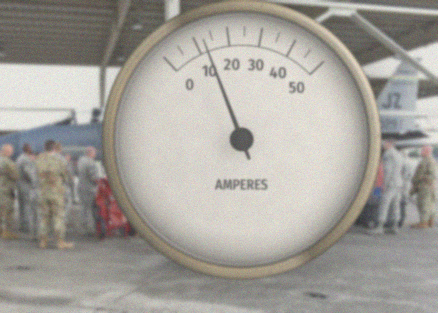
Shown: 12.5 A
